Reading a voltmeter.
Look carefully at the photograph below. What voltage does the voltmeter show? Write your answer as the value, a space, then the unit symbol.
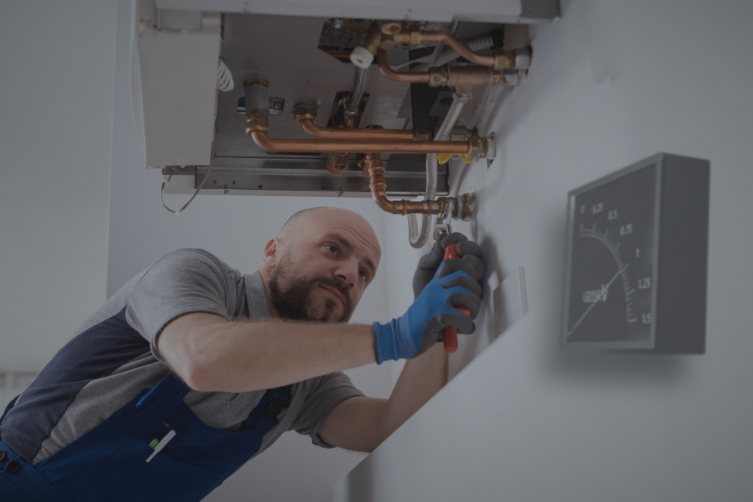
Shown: 1 V
